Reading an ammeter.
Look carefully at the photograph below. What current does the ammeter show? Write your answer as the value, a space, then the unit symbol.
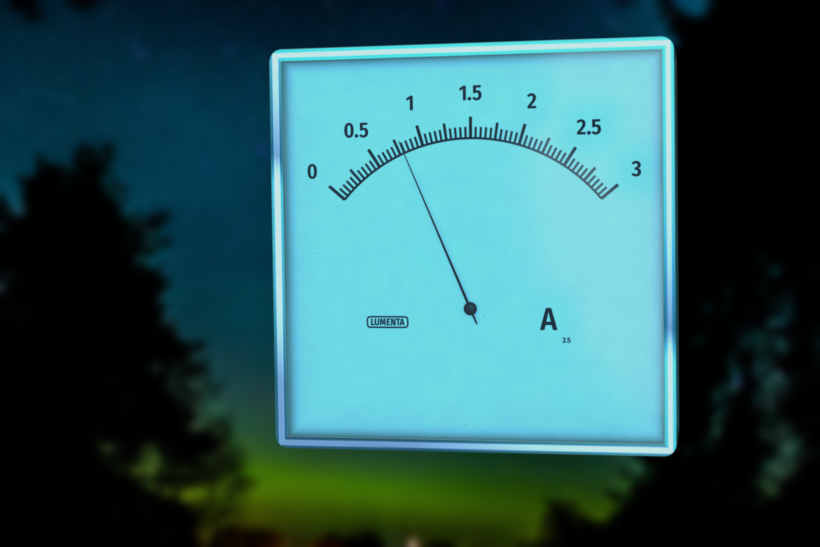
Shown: 0.8 A
